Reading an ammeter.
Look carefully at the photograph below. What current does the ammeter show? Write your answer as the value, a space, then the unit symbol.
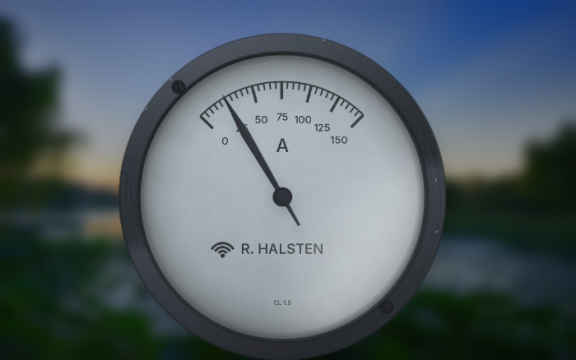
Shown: 25 A
